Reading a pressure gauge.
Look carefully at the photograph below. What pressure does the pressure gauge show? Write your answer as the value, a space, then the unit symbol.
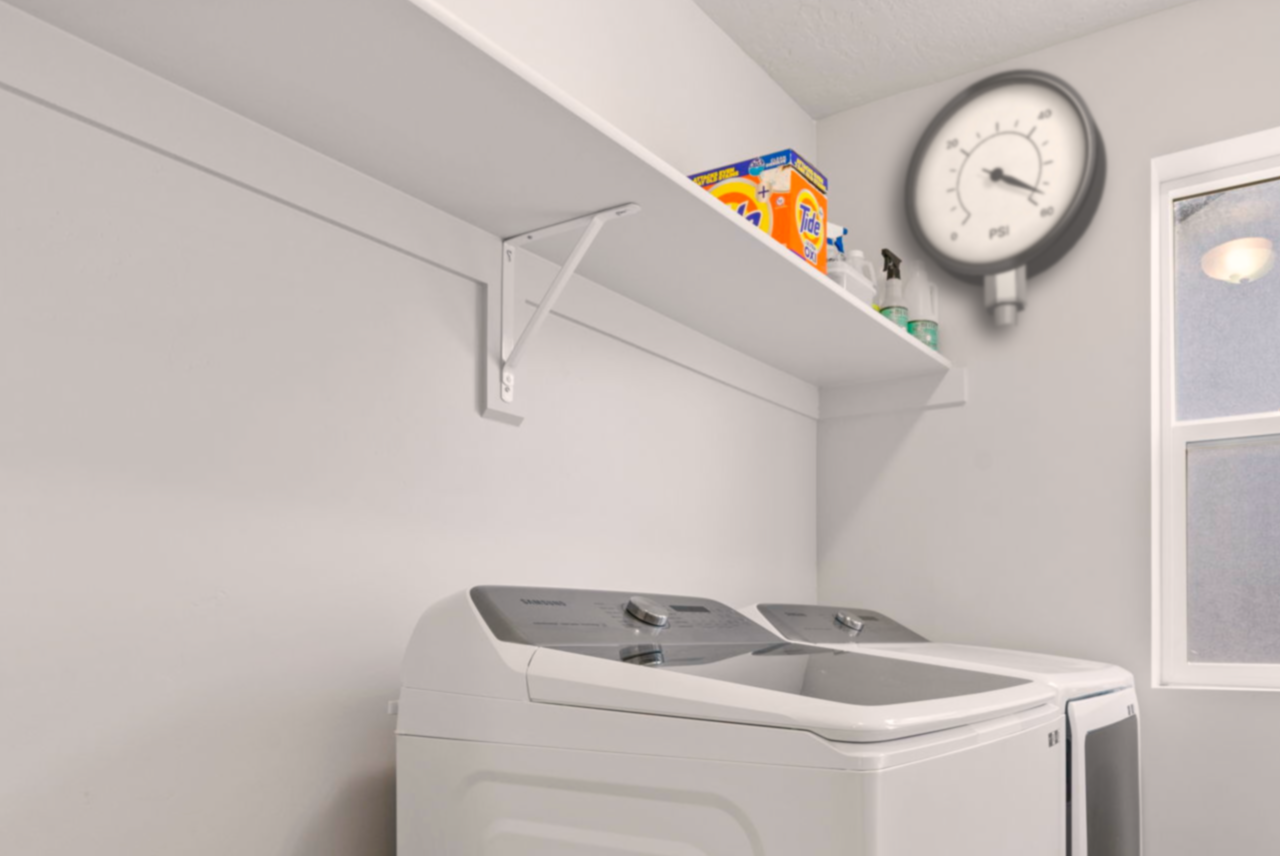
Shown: 57.5 psi
